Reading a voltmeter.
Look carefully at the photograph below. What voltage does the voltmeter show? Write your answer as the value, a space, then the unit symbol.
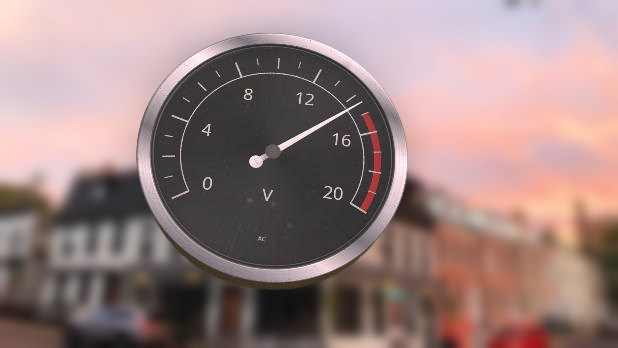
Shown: 14.5 V
